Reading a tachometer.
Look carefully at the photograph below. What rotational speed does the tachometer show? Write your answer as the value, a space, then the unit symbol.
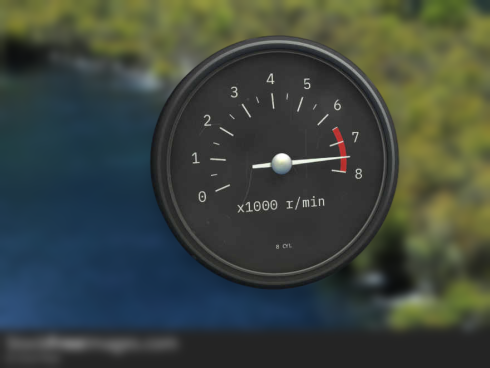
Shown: 7500 rpm
